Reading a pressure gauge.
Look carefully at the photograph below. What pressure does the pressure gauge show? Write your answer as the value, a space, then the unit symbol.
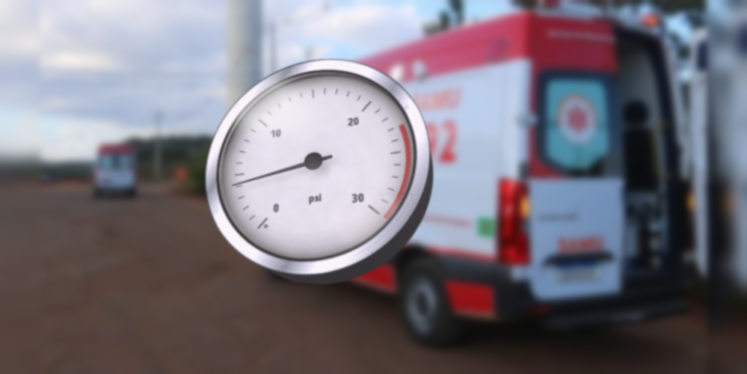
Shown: 4 psi
